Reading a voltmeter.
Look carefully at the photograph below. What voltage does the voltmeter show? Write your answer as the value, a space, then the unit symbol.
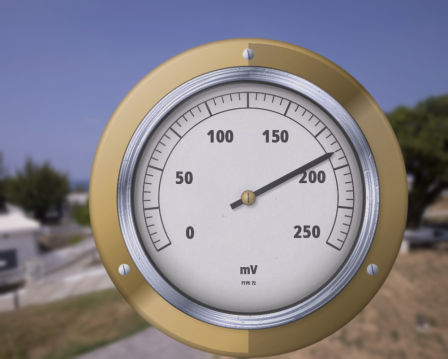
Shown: 190 mV
